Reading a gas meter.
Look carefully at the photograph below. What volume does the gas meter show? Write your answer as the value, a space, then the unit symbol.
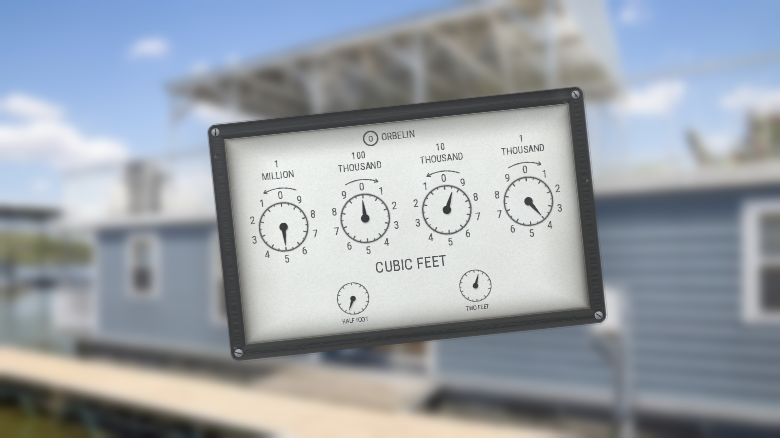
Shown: 499400 ft³
